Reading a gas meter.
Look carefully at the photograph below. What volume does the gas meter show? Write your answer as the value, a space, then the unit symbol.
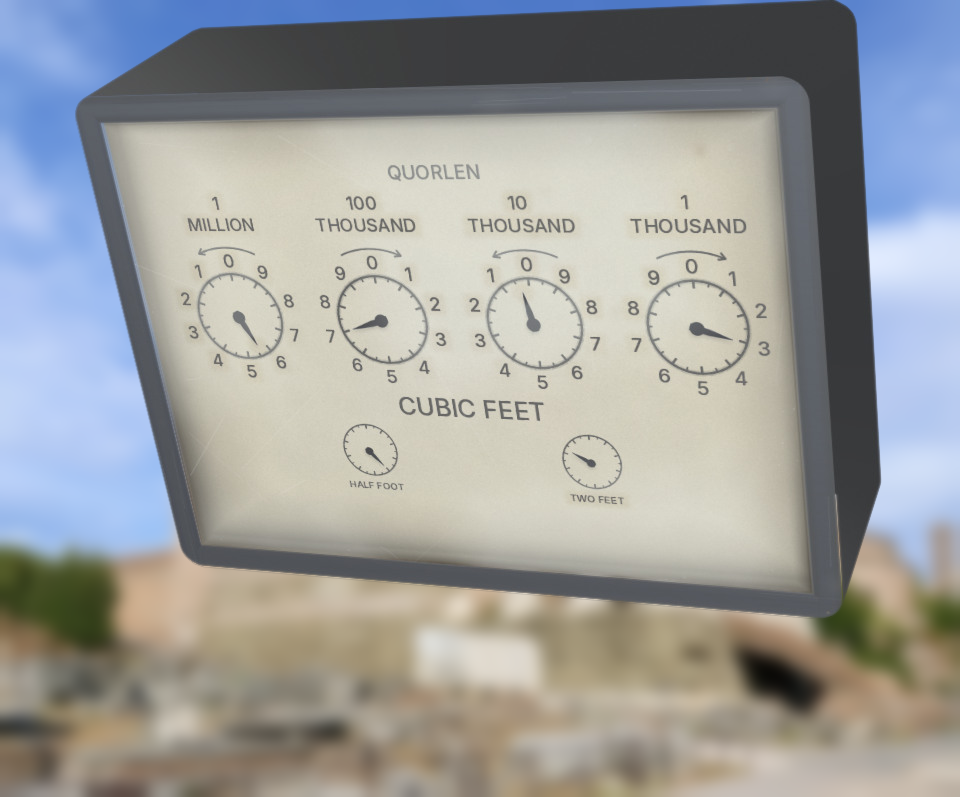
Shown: 570300 ft³
